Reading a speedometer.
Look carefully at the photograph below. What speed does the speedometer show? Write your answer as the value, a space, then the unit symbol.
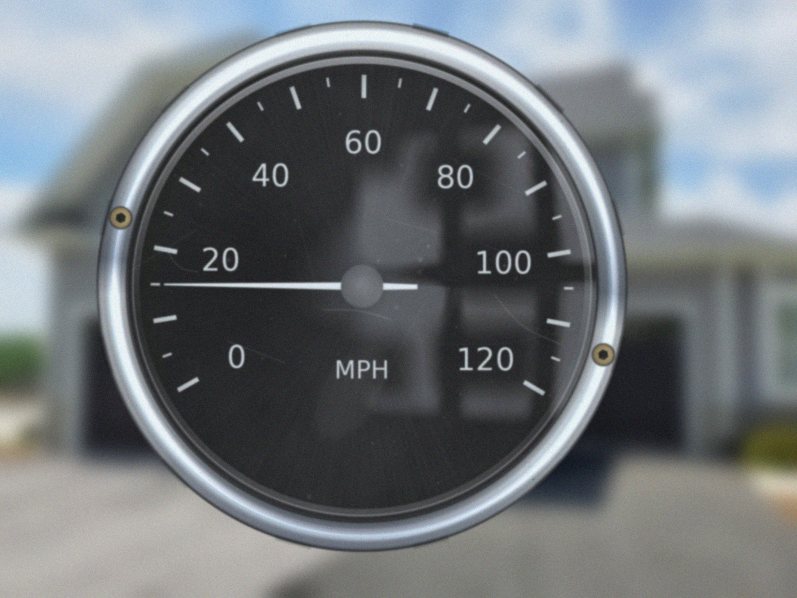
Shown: 15 mph
